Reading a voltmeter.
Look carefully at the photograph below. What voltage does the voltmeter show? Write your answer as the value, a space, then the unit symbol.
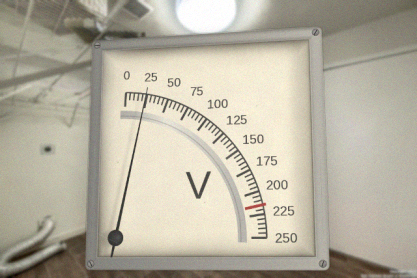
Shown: 25 V
